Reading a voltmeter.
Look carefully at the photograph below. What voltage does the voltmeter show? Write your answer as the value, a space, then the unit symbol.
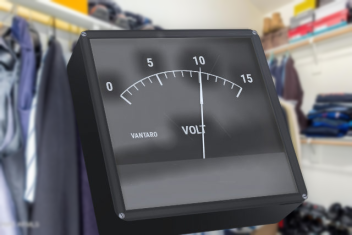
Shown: 10 V
